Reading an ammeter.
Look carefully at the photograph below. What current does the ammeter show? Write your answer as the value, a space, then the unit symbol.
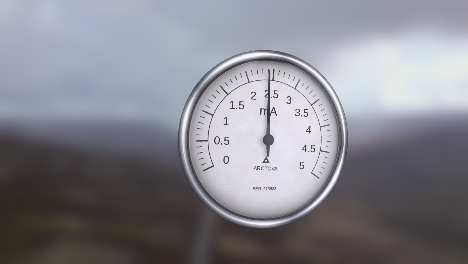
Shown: 2.4 mA
